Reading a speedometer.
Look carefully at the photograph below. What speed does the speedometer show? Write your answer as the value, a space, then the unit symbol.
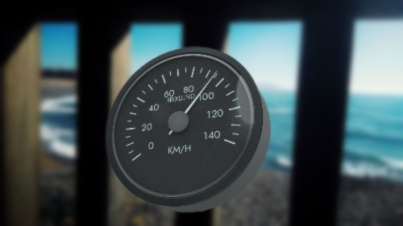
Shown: 95 km/h
